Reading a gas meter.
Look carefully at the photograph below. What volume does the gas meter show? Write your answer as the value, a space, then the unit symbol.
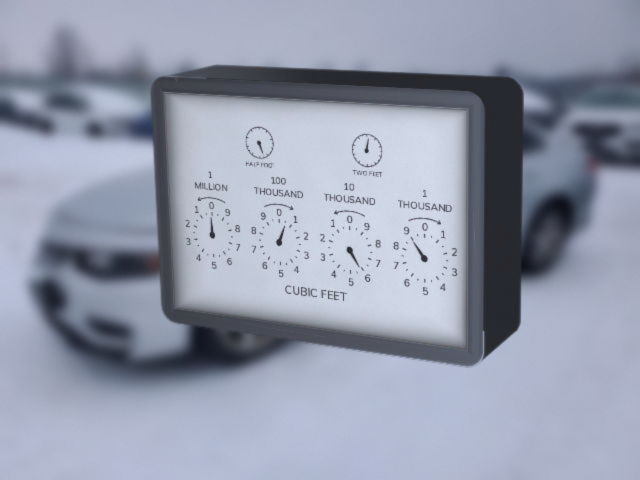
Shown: 5900 ft³
